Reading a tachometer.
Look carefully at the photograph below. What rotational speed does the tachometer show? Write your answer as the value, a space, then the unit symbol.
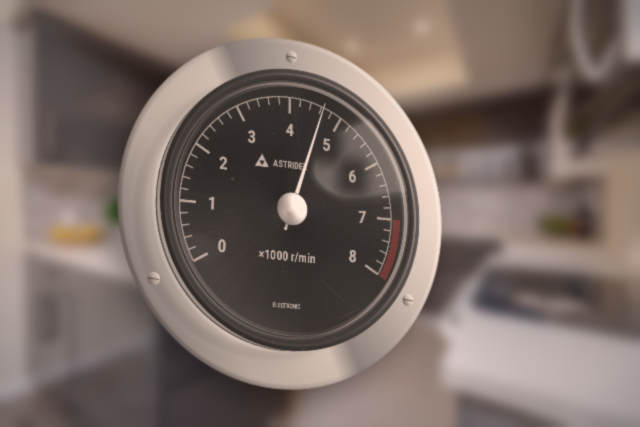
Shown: 4600 rpm
